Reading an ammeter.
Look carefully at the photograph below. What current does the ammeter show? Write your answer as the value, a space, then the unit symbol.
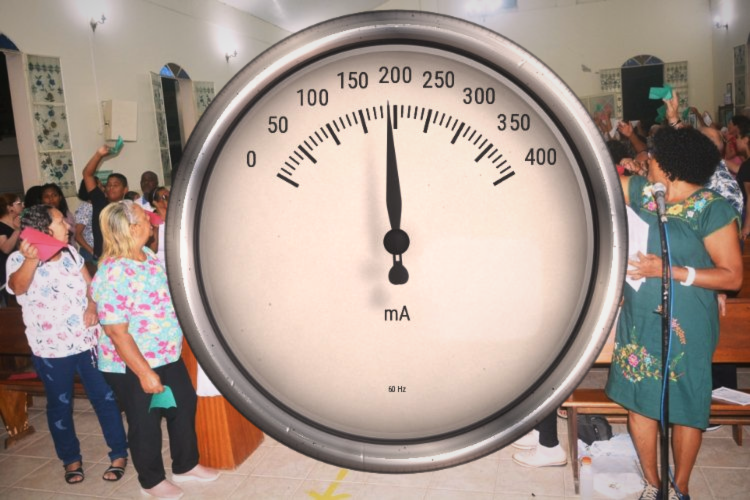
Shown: 190 mA
